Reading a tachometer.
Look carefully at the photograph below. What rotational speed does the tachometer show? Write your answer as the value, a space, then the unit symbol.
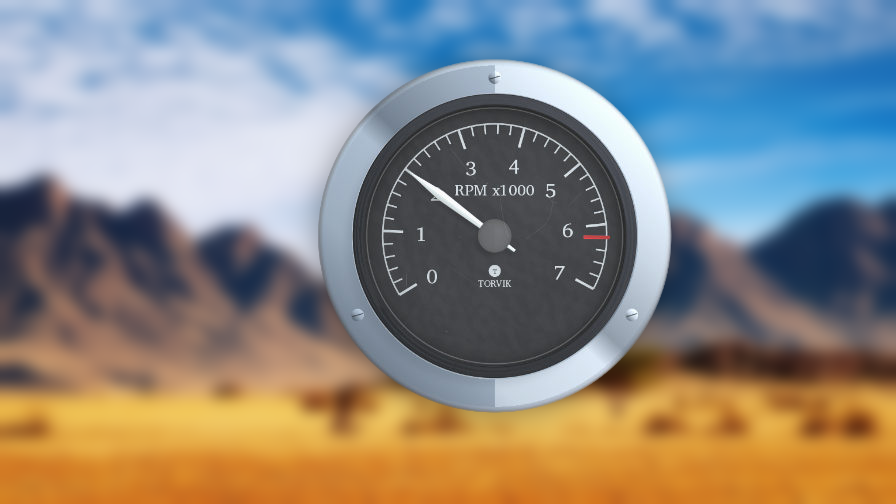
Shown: 2000 rpm
